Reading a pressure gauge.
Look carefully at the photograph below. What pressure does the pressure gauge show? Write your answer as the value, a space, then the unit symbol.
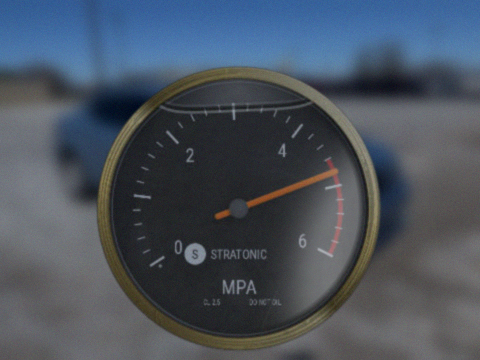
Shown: 4.8 MPa
